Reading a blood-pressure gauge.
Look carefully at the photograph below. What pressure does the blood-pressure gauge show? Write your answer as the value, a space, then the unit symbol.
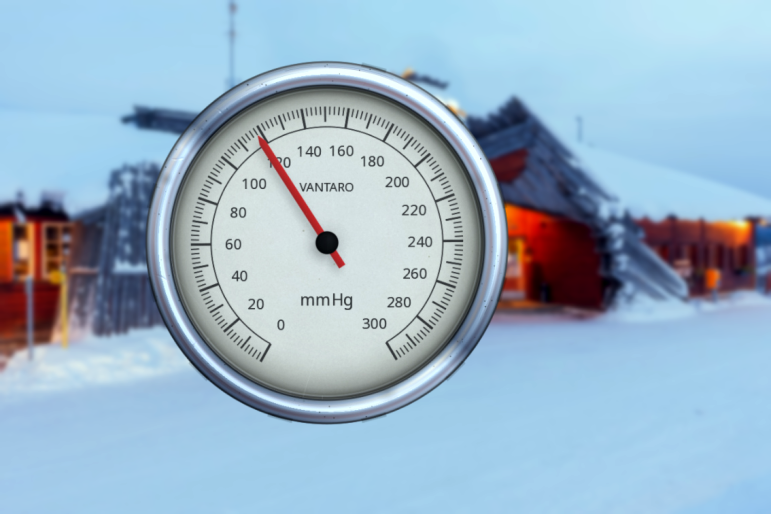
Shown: 118 mmHg
